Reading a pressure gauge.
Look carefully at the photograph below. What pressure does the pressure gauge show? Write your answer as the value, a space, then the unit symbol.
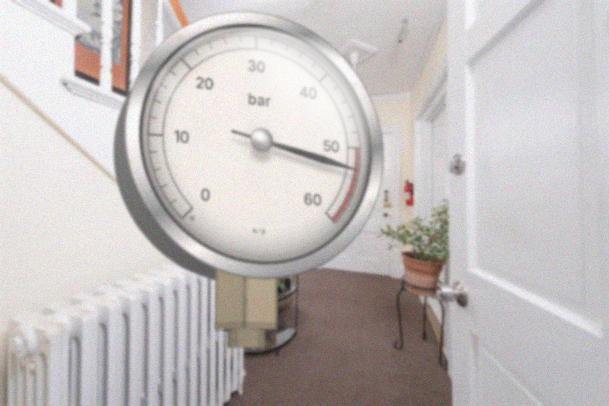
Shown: 53 bar
